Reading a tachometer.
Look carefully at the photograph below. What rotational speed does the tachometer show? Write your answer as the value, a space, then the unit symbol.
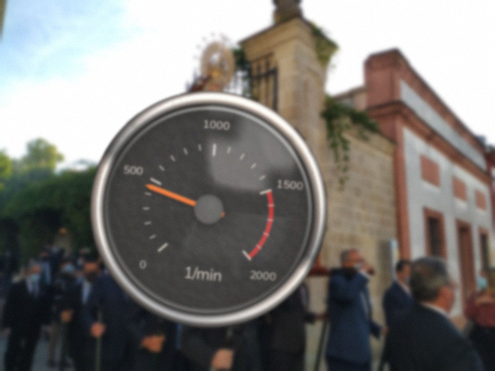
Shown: 450 rpm
